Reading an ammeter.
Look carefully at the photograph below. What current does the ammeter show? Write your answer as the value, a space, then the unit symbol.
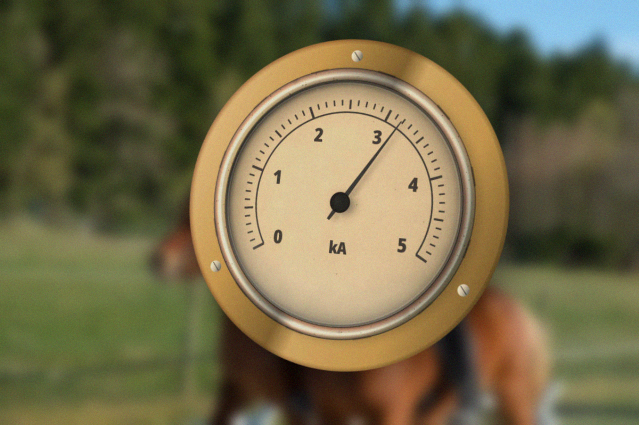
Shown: 3.2 kA
